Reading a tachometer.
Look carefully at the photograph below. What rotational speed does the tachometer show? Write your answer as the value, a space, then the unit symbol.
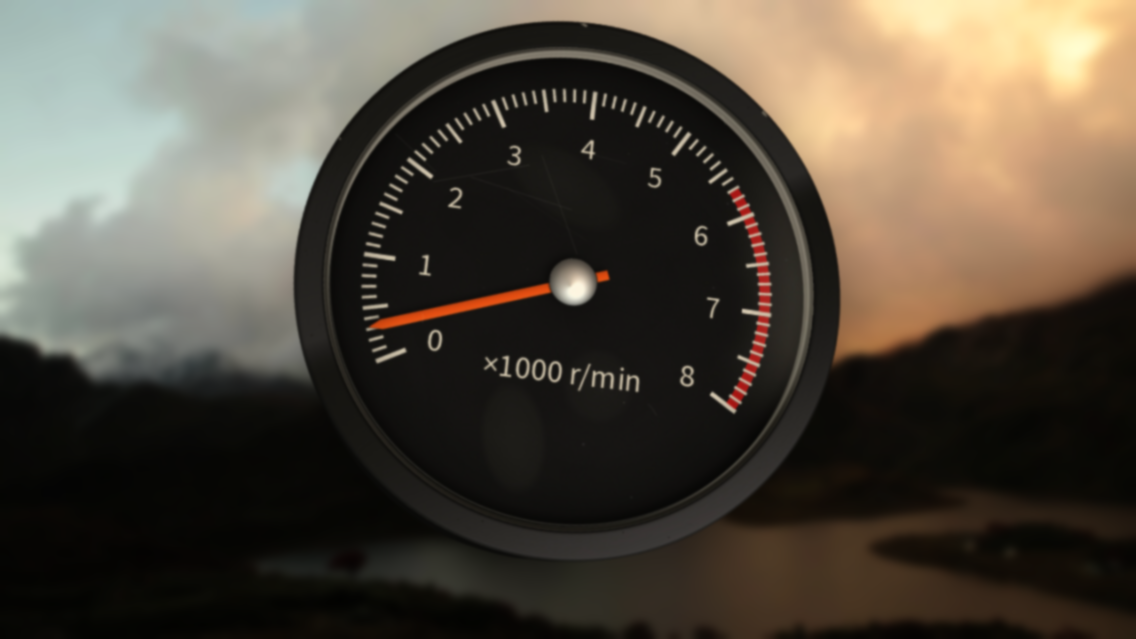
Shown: 300 rpm
